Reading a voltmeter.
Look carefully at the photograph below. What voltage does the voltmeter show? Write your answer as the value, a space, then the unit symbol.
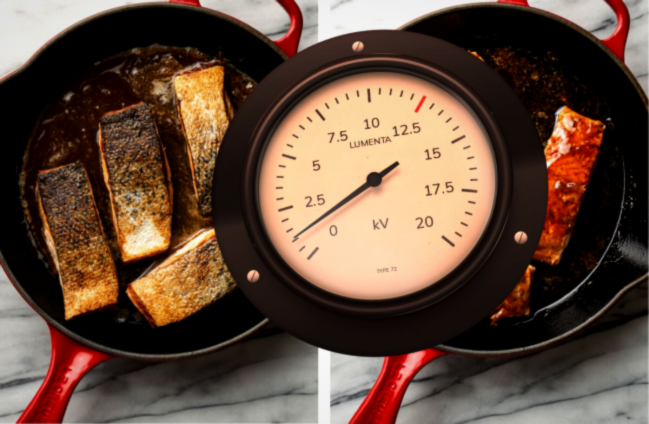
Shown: 1 kV
